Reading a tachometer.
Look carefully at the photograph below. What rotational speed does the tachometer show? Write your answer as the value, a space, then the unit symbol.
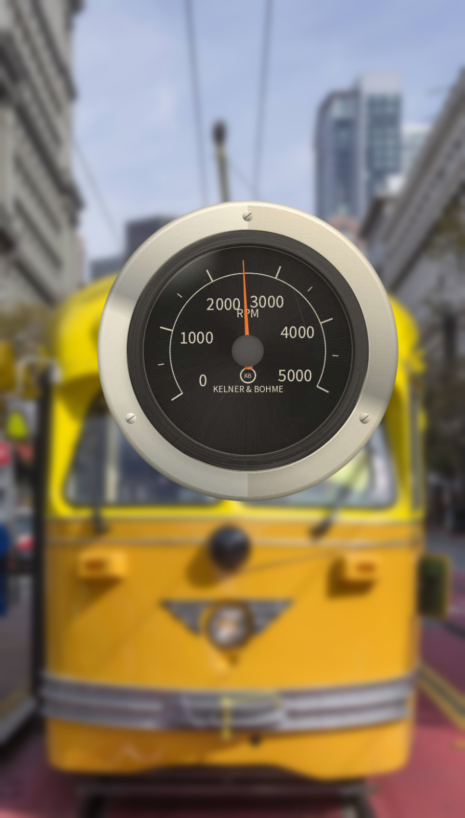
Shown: 2500 rpm
